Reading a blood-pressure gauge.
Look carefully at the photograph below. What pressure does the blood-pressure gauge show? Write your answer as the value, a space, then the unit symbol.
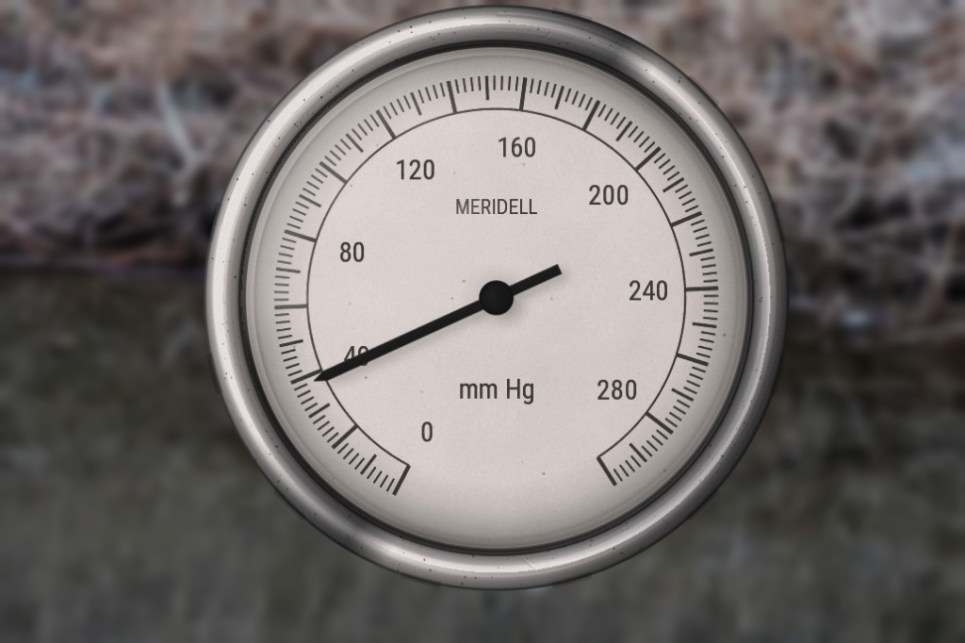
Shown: 38 mmHg
